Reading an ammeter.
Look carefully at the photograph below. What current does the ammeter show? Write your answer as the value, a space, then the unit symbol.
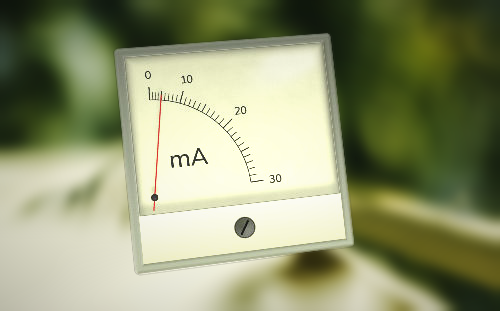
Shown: 5 mA
